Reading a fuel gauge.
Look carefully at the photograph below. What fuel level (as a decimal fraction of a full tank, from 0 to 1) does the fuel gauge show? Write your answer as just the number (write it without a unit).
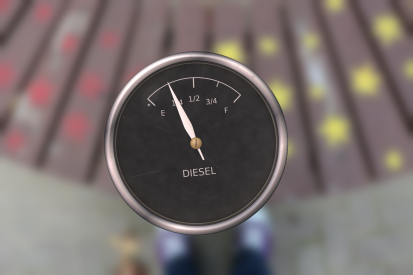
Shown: 0.25
